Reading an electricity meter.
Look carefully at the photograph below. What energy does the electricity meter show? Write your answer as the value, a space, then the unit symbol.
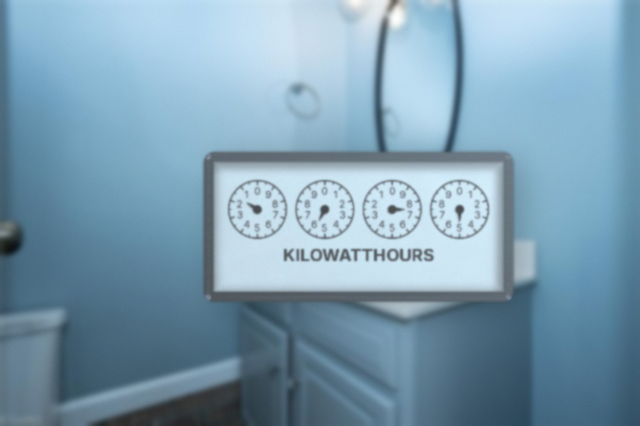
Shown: 1575 kWh
